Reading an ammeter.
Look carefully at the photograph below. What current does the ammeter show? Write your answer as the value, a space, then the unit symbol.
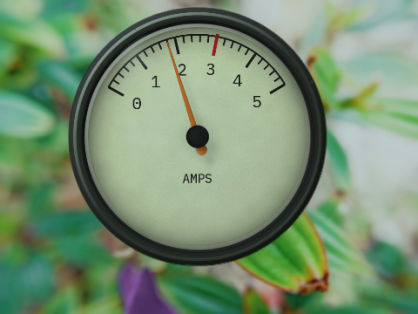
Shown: 1.8 A
